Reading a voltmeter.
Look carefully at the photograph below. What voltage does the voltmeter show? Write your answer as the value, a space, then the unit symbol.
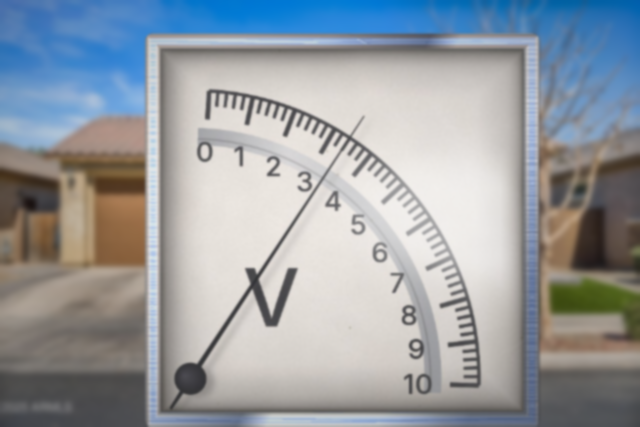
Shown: 3.4 V
